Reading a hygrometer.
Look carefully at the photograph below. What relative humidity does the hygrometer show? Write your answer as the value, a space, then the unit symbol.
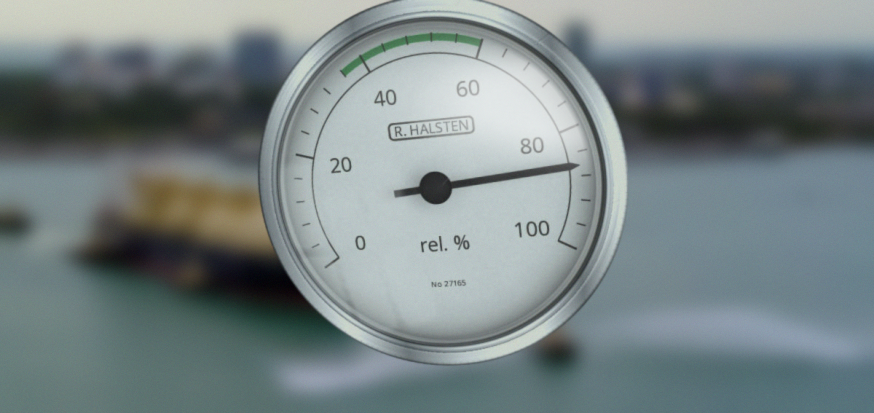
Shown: 86 %
